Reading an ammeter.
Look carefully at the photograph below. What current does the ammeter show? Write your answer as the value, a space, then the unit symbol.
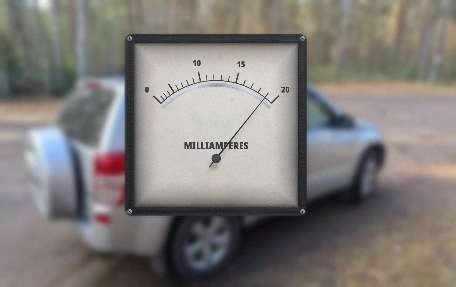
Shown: 19 mA
